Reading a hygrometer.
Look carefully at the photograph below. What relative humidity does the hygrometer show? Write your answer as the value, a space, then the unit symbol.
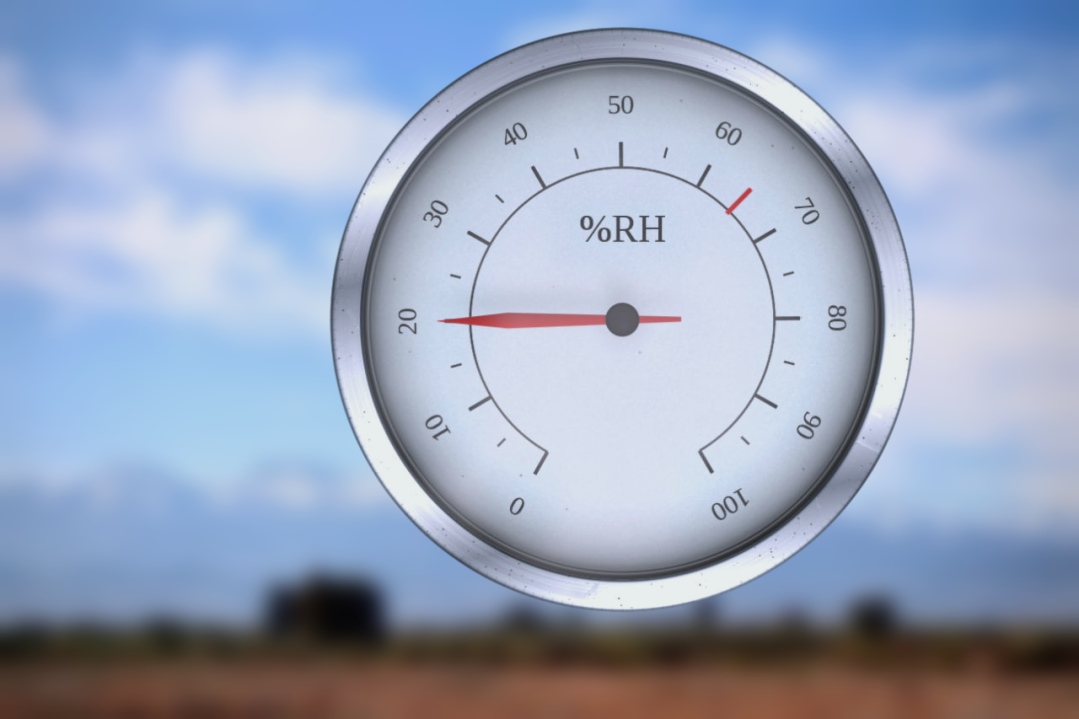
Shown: 20 %
